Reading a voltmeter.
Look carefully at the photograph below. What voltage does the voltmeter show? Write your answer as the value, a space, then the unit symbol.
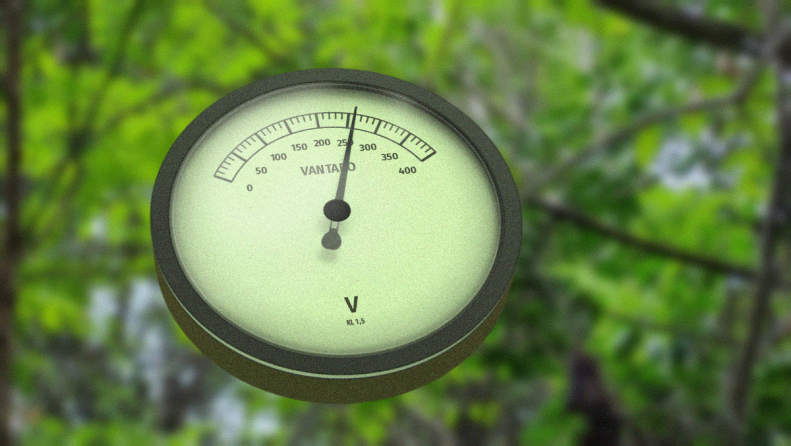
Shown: 260 V
